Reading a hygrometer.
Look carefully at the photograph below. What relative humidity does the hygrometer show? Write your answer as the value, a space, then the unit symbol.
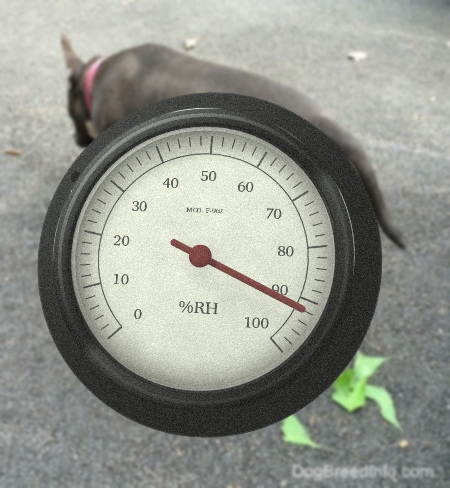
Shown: 92 %
